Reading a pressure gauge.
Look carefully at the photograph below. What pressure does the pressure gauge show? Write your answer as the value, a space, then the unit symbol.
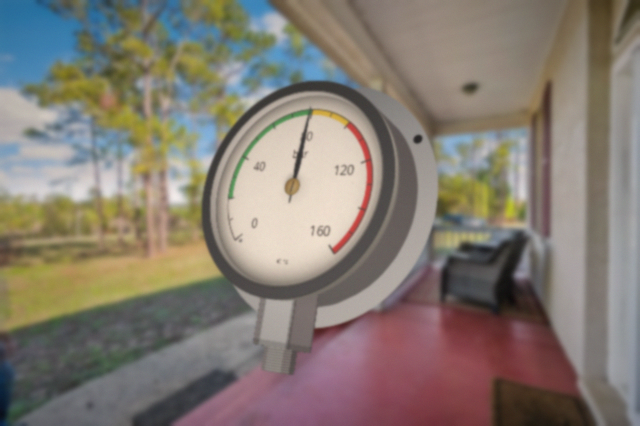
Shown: 80 bar
